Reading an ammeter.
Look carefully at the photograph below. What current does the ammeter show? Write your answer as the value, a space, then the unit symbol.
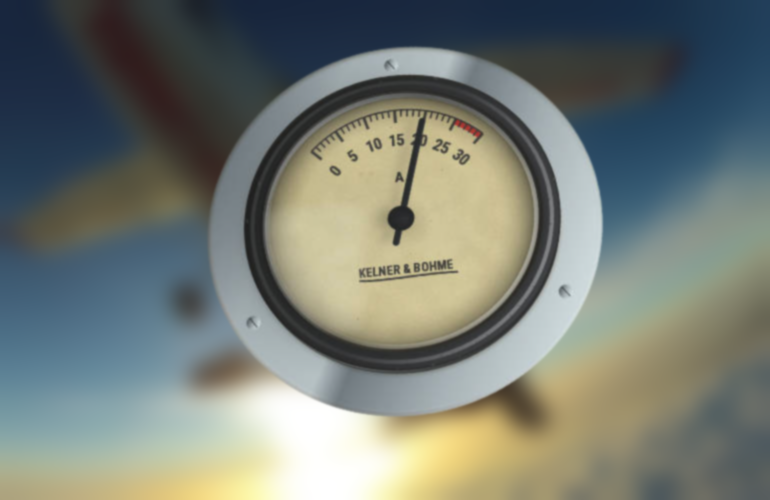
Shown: 20 A
